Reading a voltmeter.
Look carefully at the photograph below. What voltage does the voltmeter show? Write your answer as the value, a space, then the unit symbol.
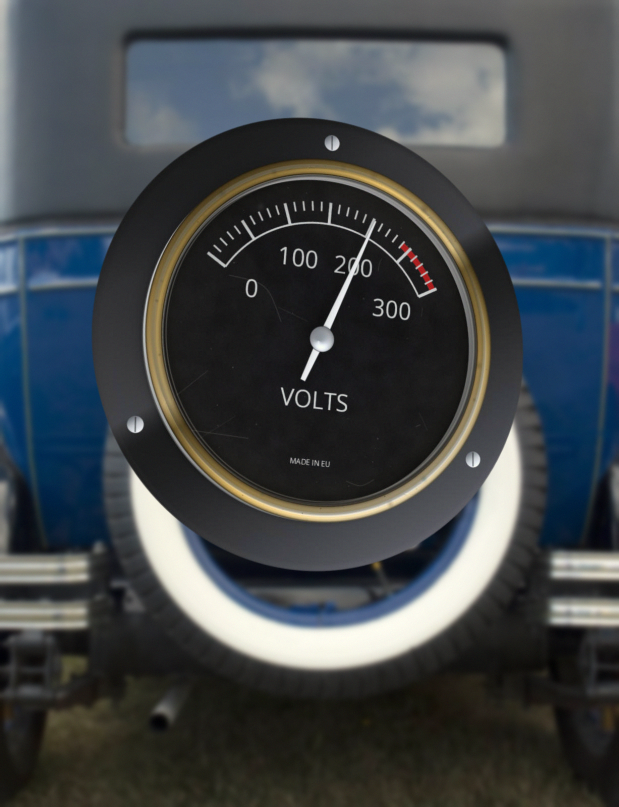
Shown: 200 V
